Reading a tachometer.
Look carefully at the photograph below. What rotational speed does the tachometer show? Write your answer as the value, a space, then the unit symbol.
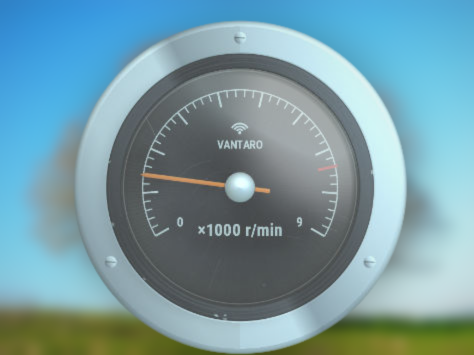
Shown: 1400 rpm
